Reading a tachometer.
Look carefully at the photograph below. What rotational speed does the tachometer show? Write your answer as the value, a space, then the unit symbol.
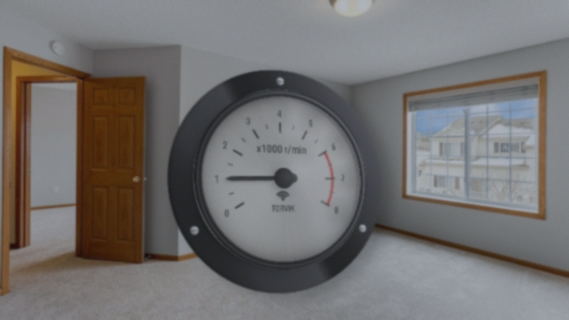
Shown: 1000 rpm
